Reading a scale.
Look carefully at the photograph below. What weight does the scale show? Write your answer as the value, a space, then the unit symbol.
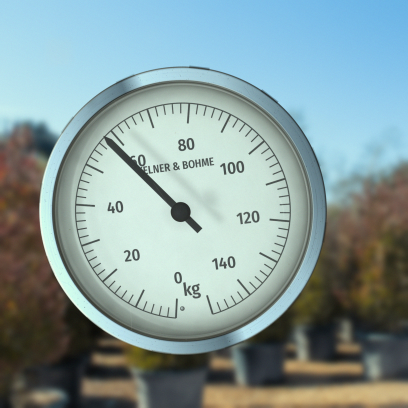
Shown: 58 kg
